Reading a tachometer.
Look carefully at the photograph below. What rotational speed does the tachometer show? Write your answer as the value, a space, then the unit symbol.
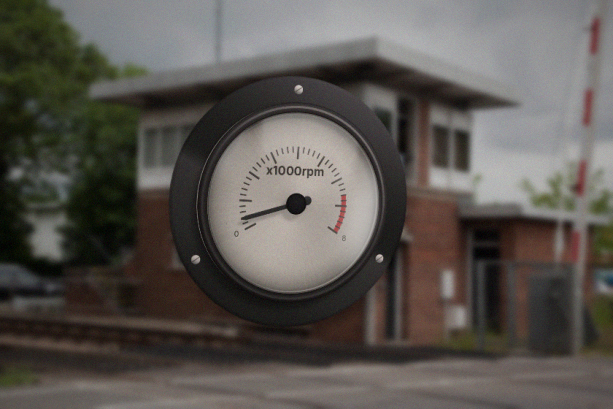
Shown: 400 rpm
